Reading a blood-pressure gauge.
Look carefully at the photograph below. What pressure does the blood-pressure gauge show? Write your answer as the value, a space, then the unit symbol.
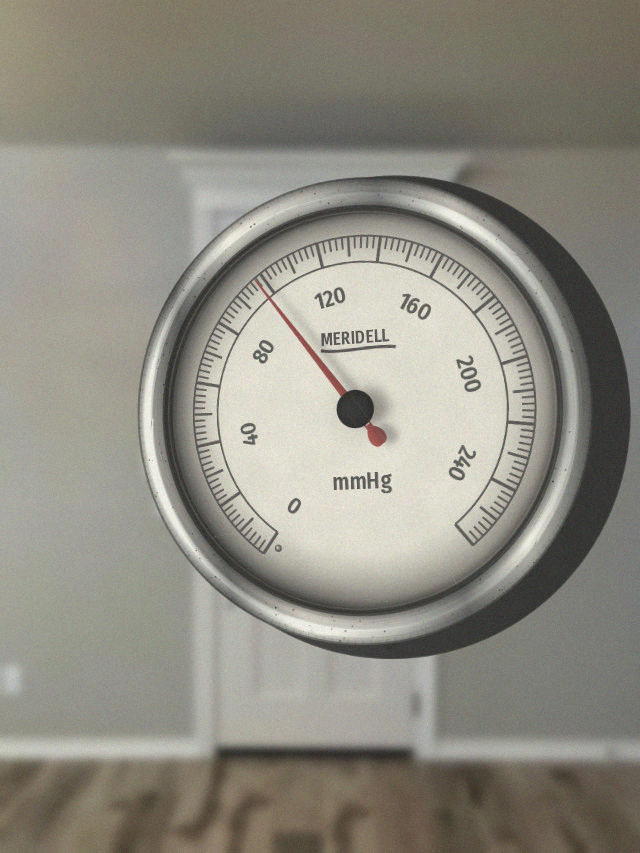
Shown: 98 mmHg
